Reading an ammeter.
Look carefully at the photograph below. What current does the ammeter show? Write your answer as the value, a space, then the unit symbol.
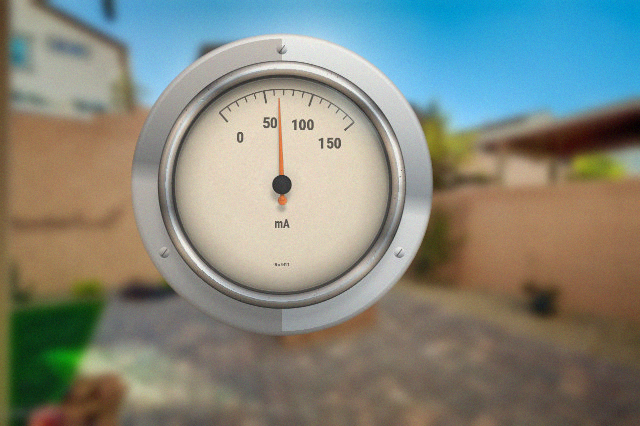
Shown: 65 mA
